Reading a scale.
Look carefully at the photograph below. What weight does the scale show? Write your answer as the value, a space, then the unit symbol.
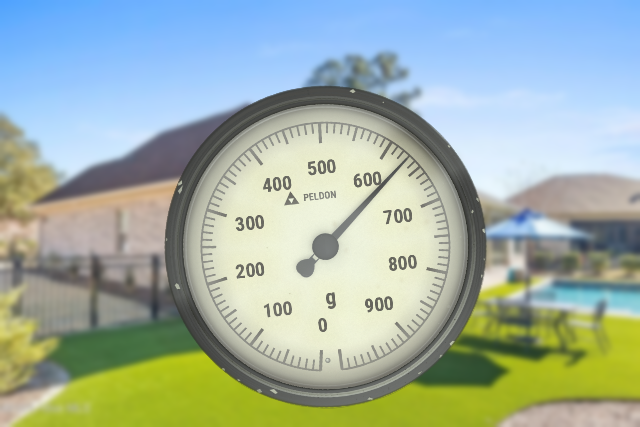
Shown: 630 g
